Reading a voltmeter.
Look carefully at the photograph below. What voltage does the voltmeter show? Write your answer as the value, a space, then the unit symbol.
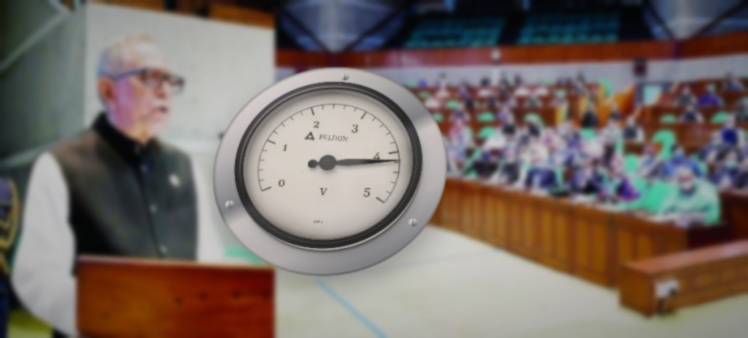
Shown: 4.2 V
